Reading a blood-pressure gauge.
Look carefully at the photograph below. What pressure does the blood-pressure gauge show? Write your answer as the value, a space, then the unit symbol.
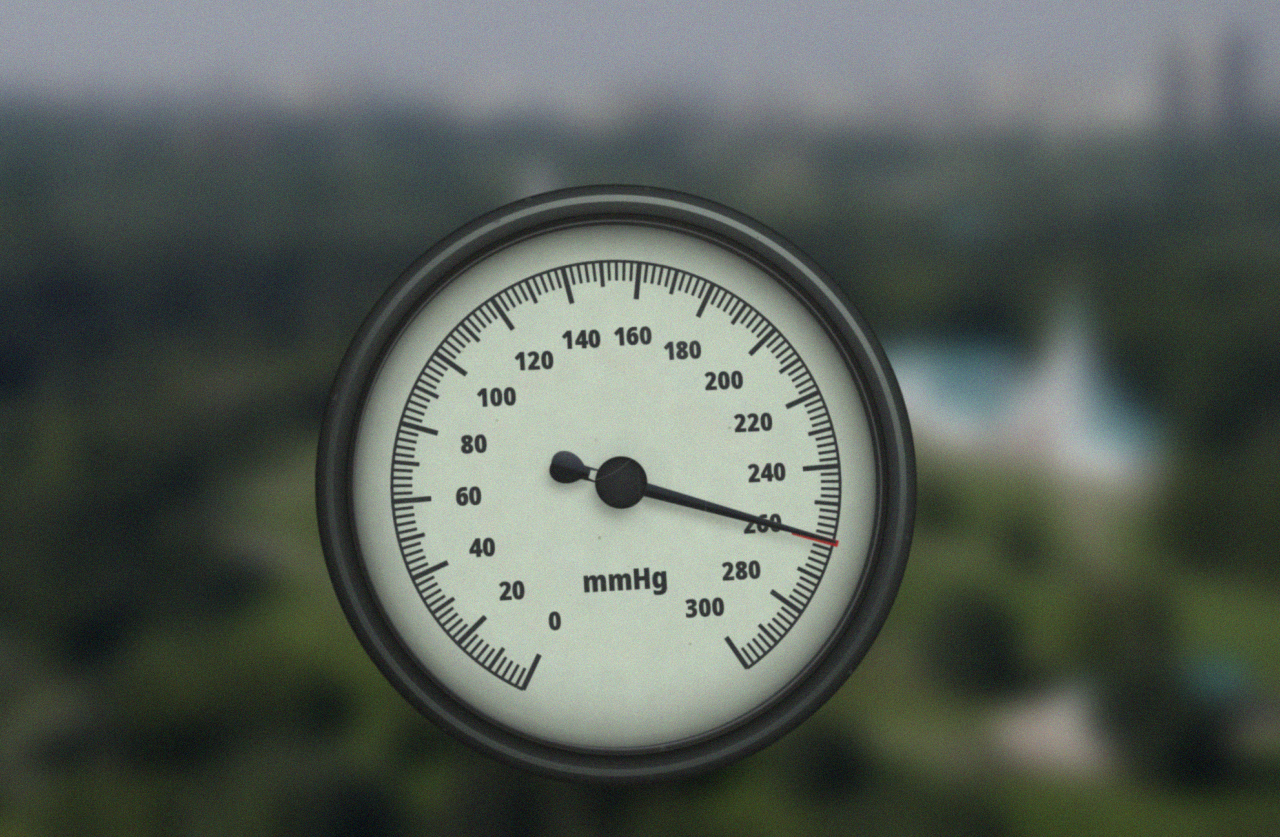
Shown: 260 mmHg
